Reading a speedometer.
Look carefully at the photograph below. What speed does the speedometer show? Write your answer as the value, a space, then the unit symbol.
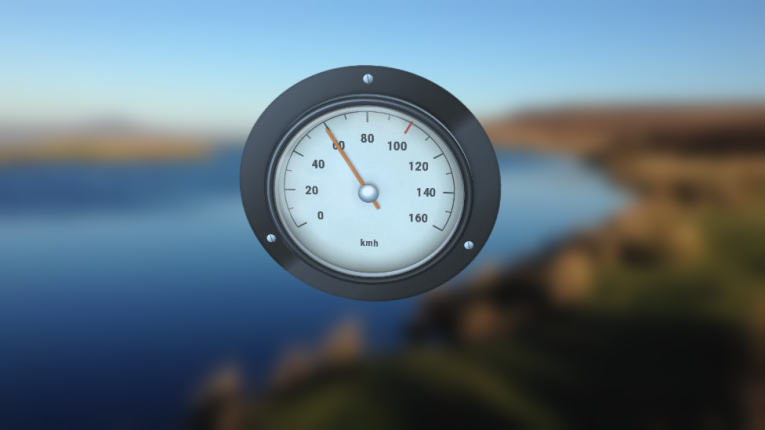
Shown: 60 km/h
